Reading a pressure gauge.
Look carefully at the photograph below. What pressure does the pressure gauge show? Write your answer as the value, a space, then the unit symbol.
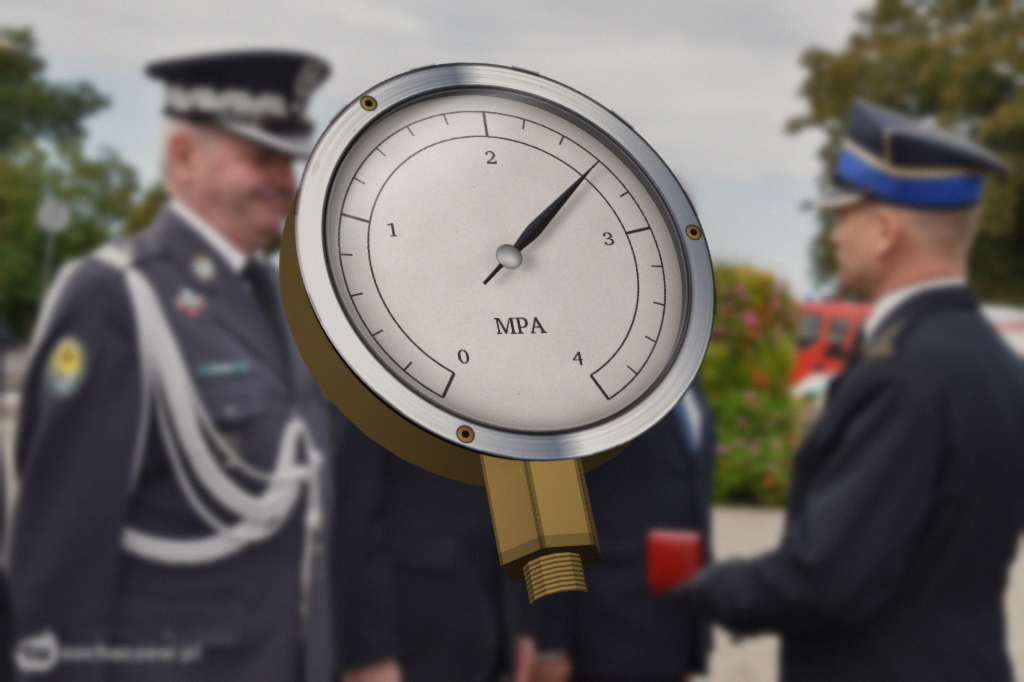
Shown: 2.6 MPa
